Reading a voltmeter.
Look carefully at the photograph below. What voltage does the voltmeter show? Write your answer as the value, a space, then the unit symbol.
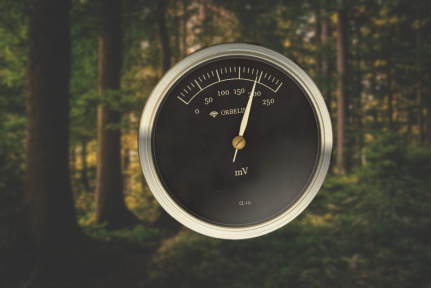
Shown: 190 mV
